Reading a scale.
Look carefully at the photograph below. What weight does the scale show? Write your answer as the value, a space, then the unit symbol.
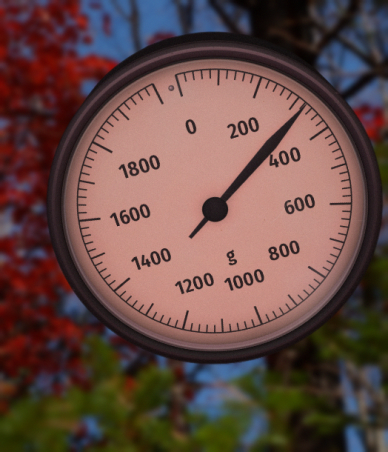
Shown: 320 g
